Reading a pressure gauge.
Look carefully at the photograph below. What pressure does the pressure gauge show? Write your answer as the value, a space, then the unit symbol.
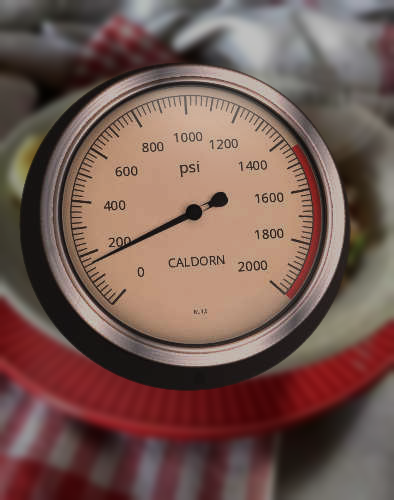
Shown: 160 psi
